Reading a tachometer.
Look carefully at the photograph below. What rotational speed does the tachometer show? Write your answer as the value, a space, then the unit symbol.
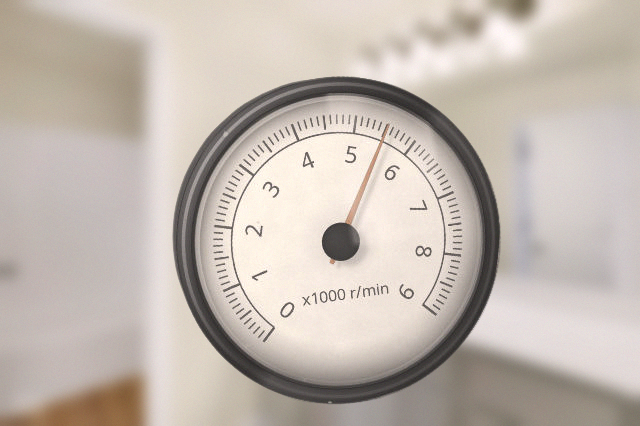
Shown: 5500 rpm
